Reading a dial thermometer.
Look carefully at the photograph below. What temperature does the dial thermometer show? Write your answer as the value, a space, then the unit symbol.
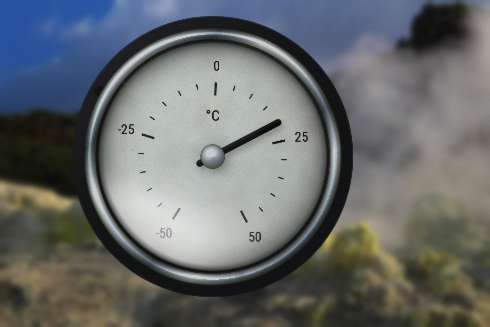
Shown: 20 °C
